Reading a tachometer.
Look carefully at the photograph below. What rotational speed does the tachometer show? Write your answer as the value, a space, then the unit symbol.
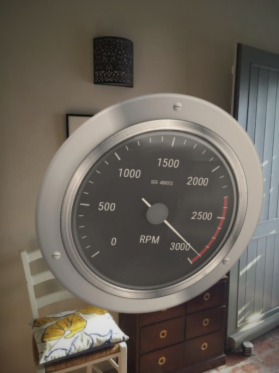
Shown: 2900 rpm
